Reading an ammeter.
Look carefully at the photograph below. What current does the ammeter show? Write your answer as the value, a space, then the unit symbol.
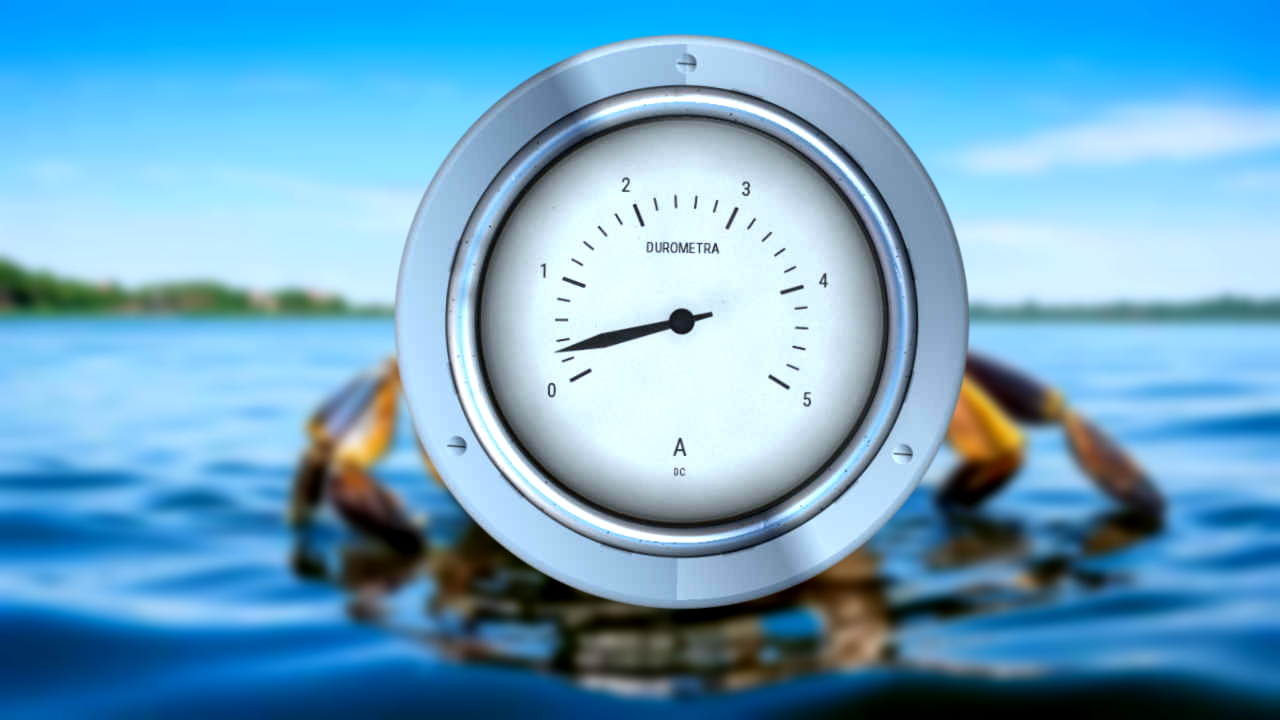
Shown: 0.3 A
